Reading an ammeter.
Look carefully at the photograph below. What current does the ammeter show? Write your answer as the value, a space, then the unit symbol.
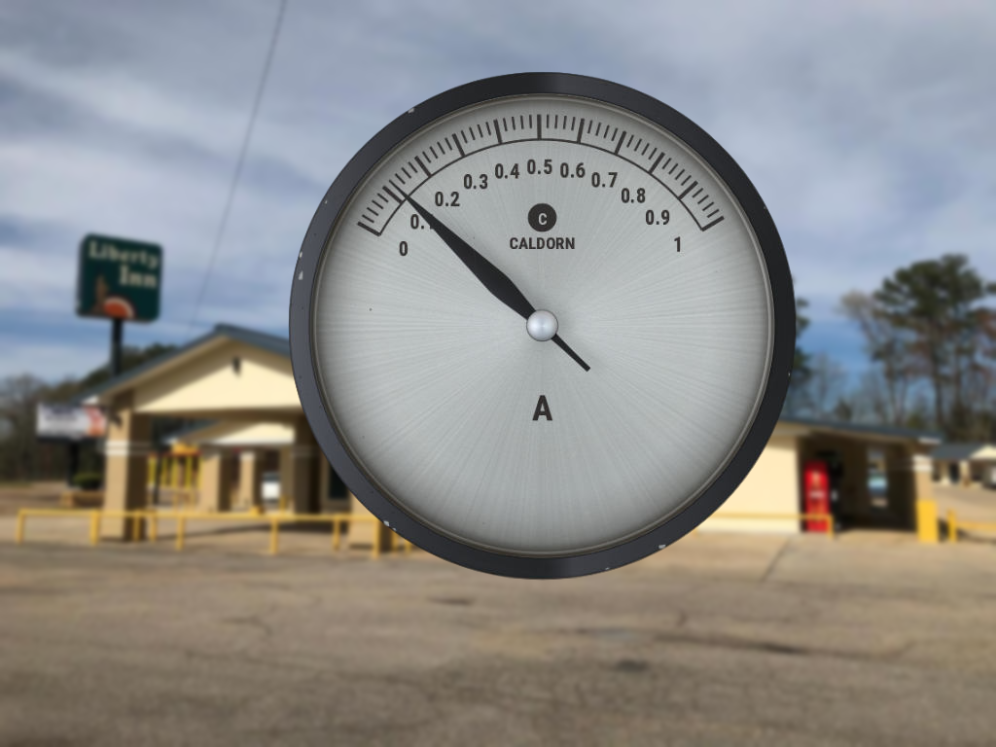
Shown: 0.12 A
